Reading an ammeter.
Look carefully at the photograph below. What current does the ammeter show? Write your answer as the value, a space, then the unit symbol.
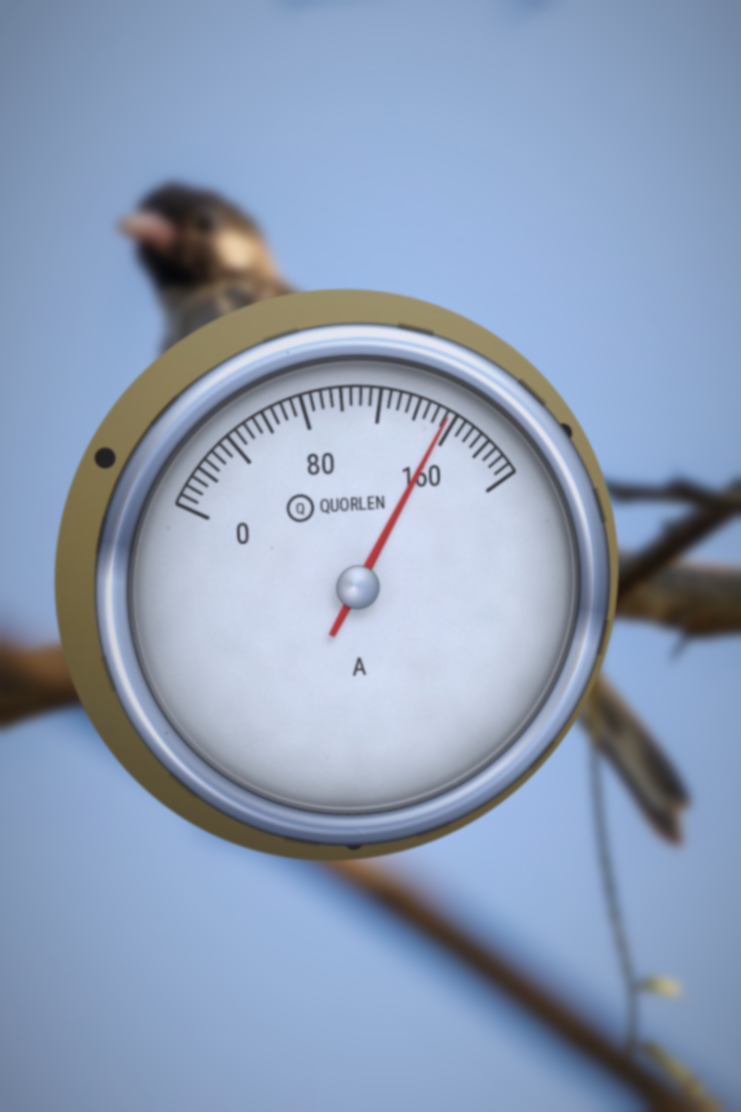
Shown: 155 A
